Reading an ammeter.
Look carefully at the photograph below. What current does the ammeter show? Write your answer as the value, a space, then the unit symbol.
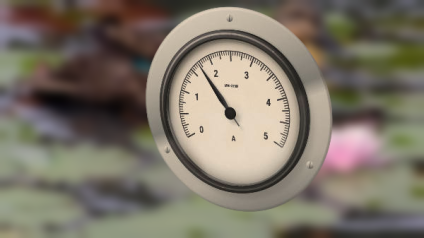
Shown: 1.75 A
